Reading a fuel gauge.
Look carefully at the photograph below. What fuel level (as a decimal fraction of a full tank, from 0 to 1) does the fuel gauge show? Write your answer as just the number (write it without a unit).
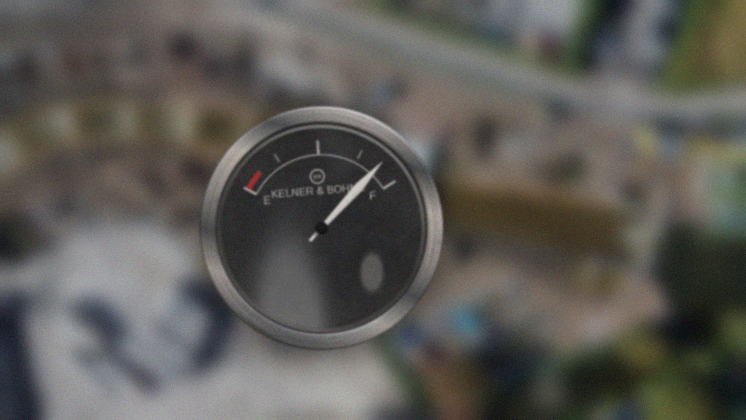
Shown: 0.875
